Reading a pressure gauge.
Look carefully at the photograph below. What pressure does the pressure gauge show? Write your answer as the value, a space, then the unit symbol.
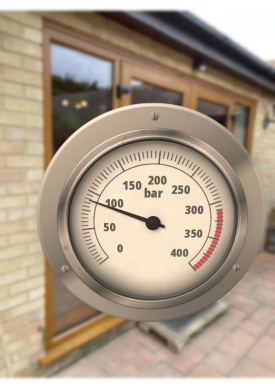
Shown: 90 bar
